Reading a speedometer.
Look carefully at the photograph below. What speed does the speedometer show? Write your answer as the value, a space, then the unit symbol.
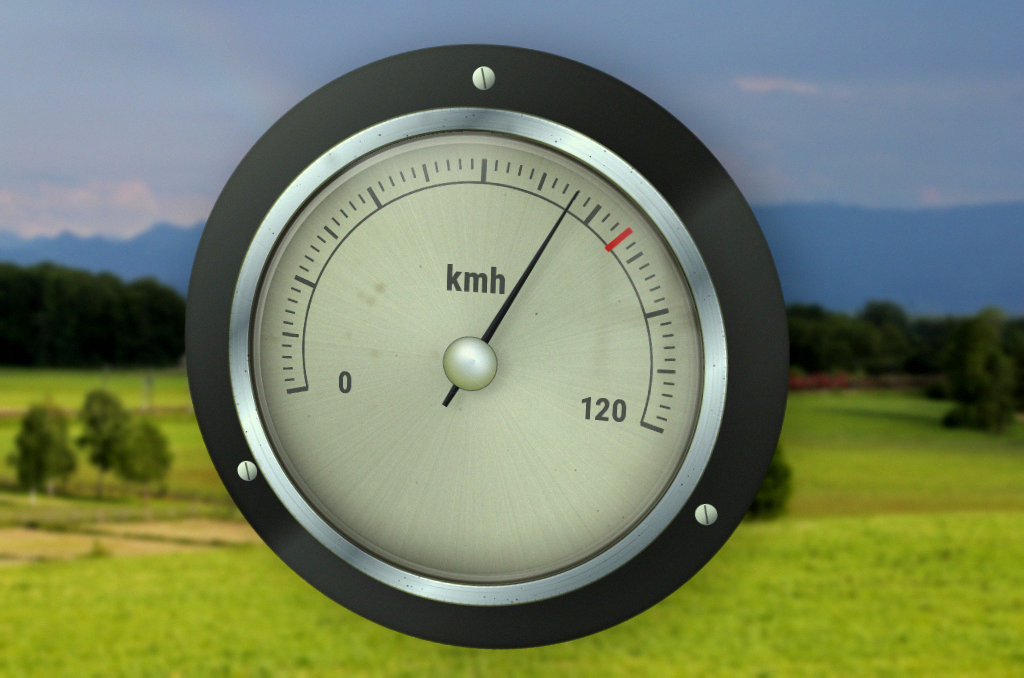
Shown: 76 km/h
